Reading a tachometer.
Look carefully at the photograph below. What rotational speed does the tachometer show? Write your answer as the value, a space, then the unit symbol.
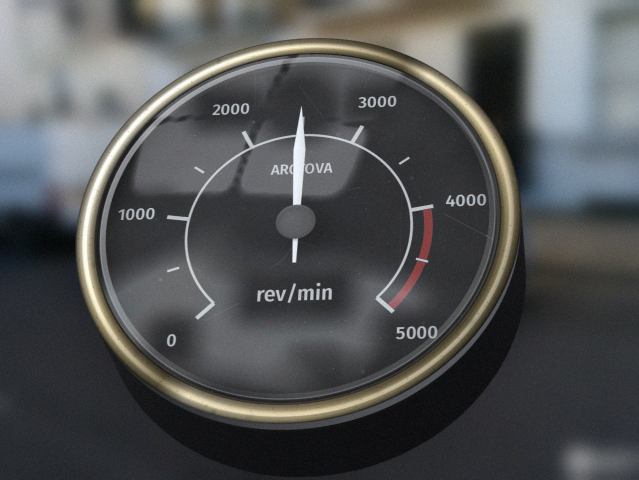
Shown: 2500 rpm
